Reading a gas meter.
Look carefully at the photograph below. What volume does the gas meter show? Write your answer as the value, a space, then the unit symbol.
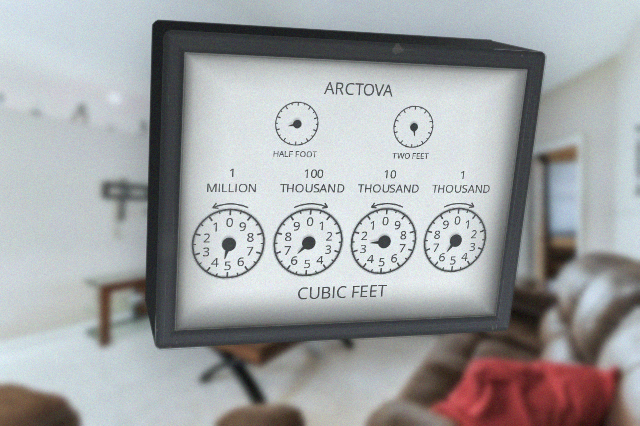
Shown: 462600 ft³
